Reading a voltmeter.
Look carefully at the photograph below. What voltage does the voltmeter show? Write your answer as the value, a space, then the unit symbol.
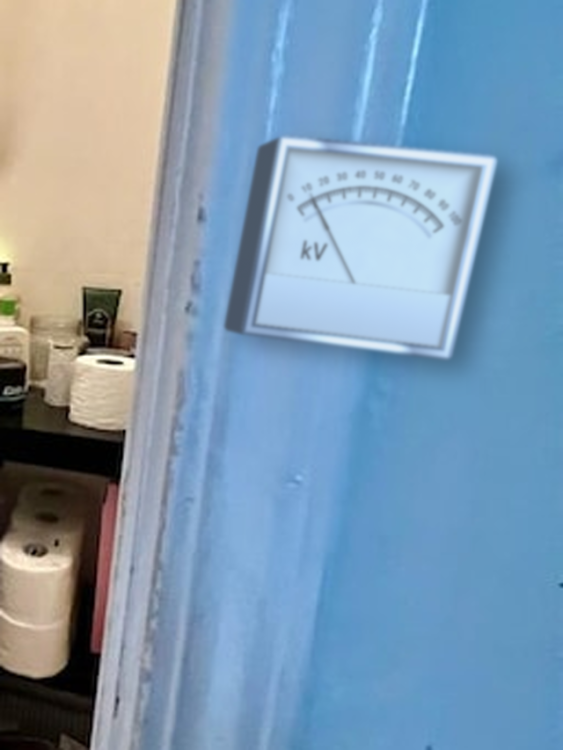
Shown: 10 kV
